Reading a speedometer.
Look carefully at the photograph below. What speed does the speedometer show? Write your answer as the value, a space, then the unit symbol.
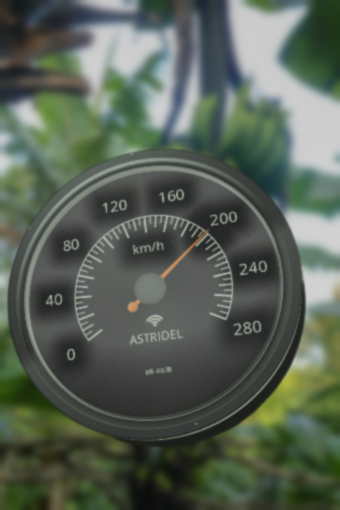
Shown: 200 km/h
